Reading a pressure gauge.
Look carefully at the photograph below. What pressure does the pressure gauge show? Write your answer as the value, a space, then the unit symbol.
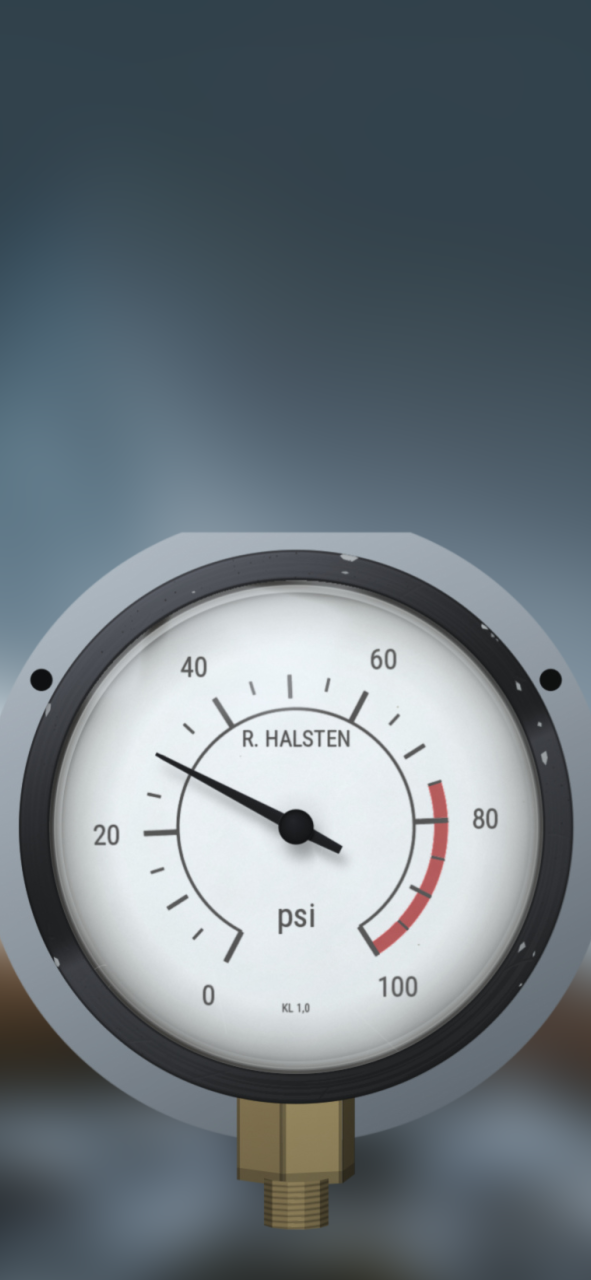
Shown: 30 psi
